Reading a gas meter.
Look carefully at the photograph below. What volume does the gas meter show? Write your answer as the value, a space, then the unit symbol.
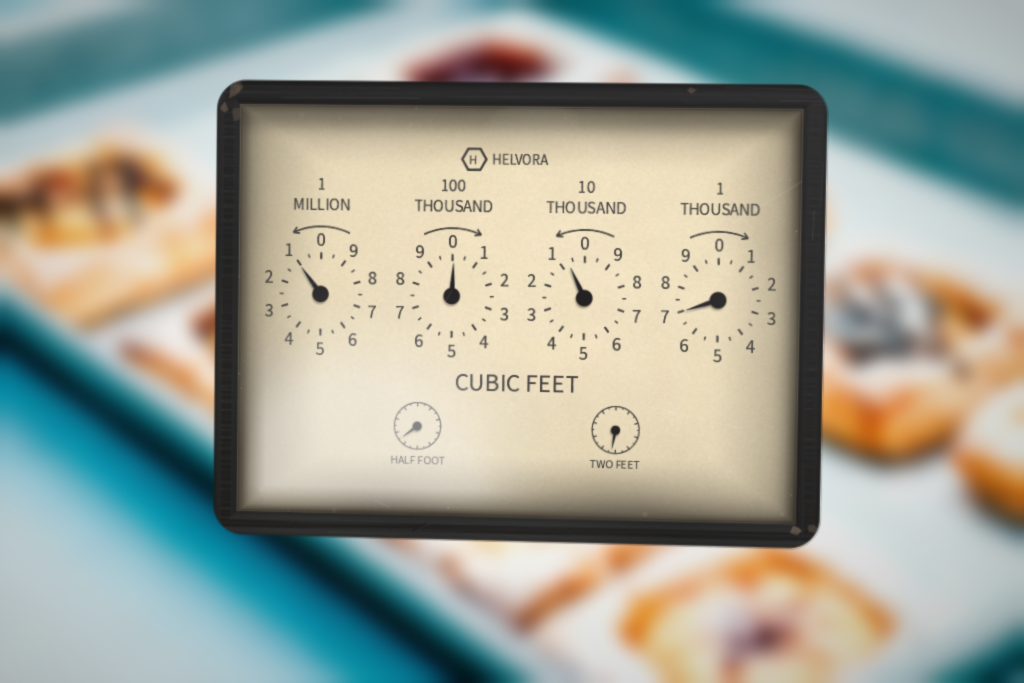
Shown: 100700 ft³
